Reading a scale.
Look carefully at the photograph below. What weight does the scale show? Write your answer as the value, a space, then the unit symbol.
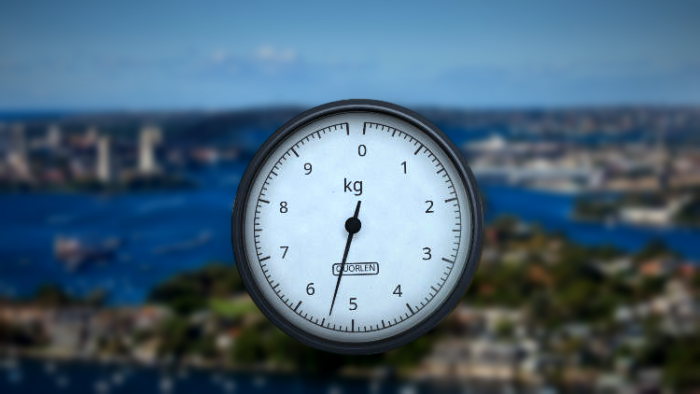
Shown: 5.4 kg
